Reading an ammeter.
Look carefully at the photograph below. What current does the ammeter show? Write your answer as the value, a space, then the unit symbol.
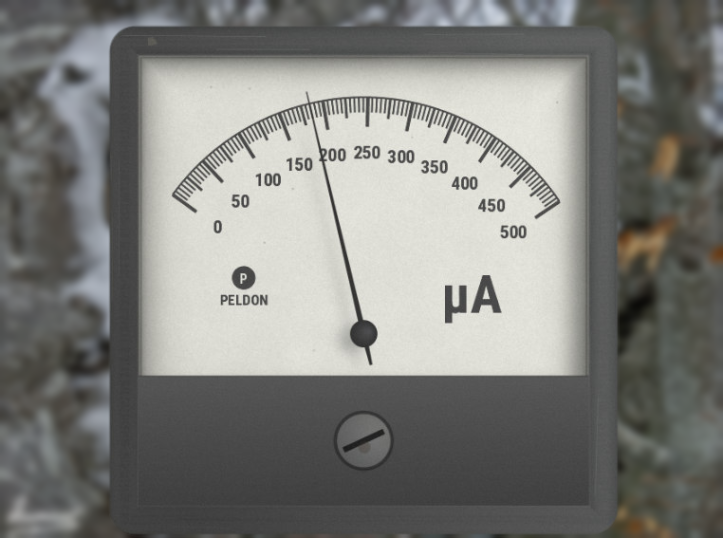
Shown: 185 µA
